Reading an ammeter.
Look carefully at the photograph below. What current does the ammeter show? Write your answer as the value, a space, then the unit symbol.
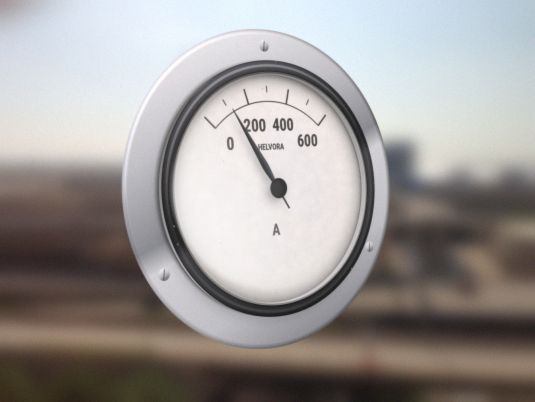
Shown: 100 A
